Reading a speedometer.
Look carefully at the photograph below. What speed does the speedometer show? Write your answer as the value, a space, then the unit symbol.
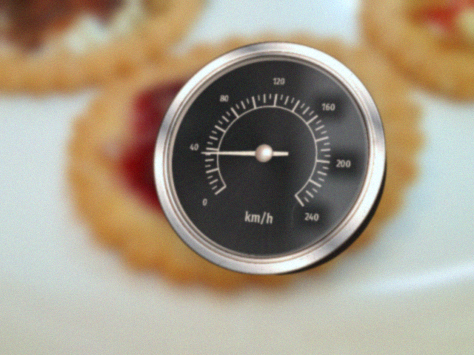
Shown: 35 km/h
